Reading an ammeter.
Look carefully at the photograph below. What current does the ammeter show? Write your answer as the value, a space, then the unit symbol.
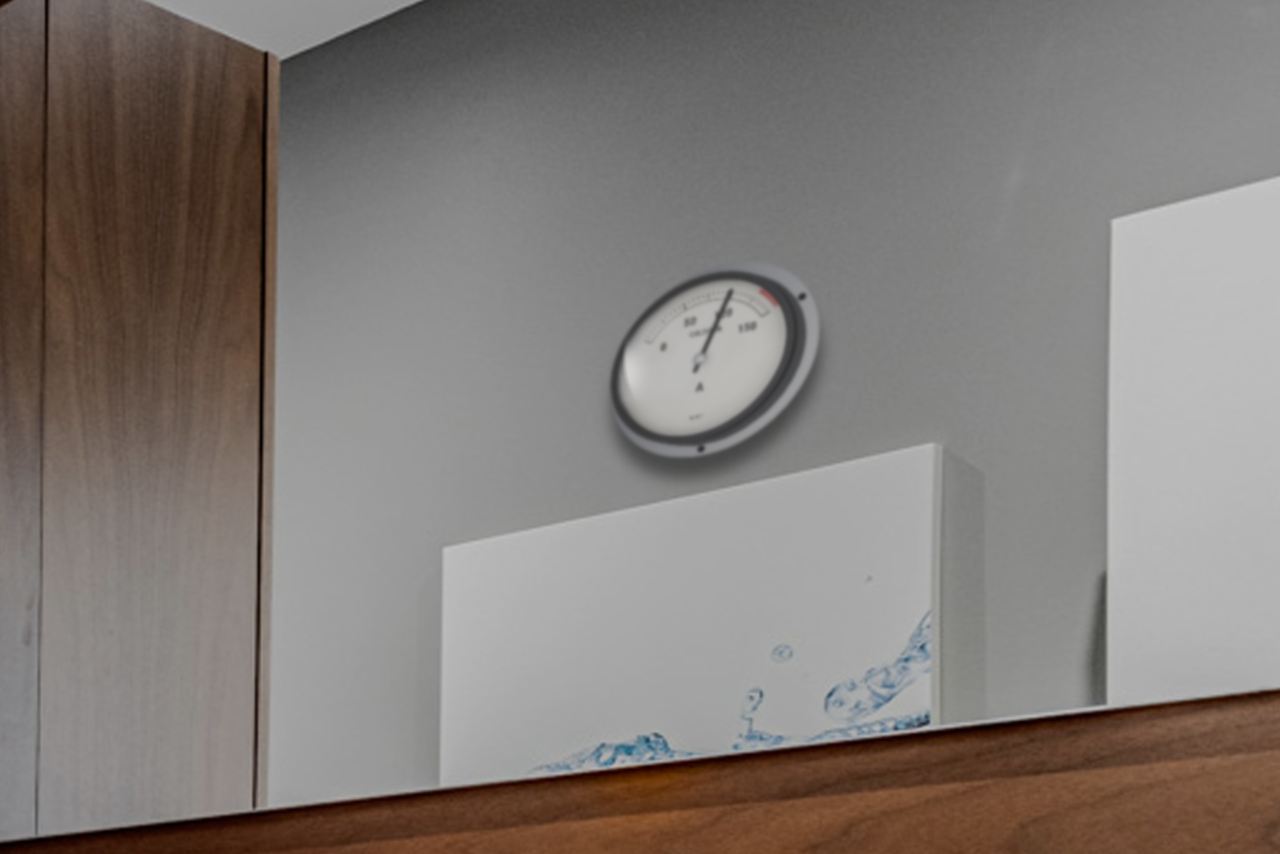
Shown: 100 A
